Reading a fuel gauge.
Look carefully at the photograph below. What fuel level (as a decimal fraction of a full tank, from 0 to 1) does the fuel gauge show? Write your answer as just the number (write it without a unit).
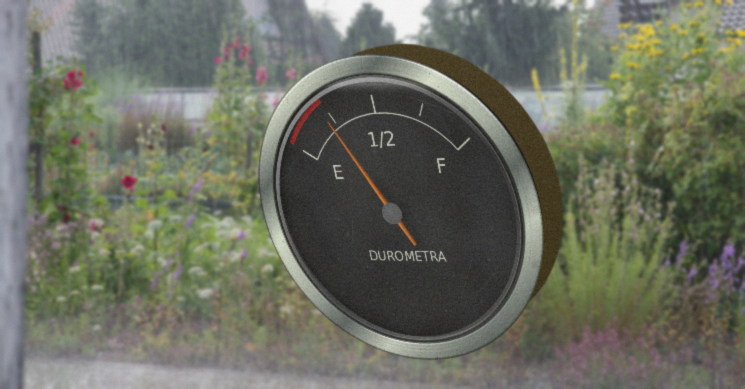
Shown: 0.25
